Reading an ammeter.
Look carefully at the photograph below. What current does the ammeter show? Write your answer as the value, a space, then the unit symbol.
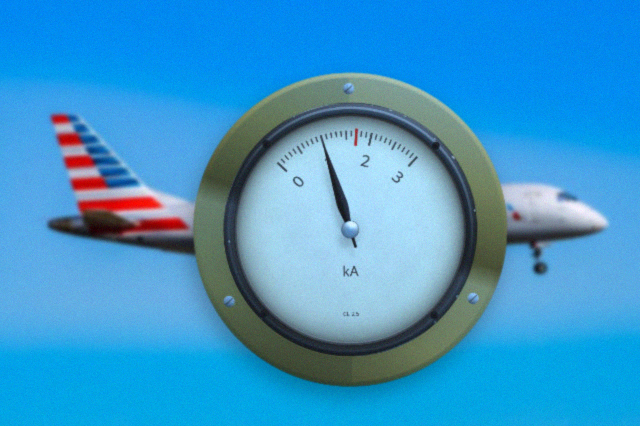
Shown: 1 kA
